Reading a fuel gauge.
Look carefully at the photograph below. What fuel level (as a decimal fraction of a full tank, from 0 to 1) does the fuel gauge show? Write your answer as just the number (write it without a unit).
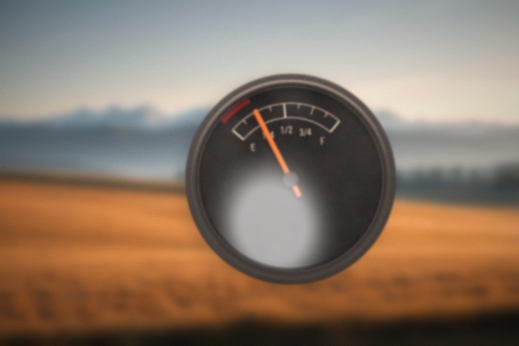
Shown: 0.25
